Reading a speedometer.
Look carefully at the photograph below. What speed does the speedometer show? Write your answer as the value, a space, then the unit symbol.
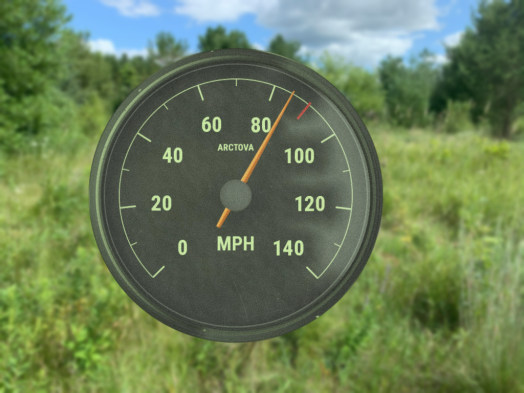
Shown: 85 mph
